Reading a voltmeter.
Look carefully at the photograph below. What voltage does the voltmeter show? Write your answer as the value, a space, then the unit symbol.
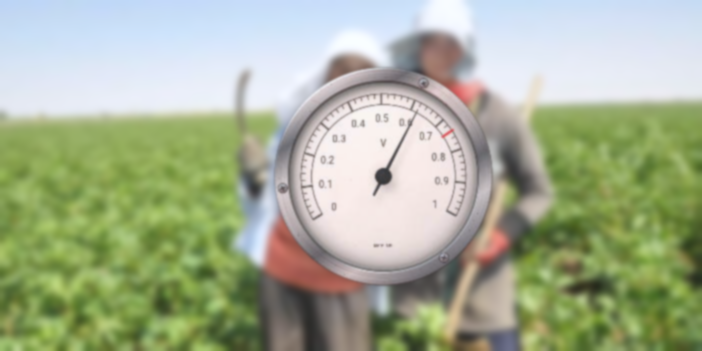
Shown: 0.62 V
